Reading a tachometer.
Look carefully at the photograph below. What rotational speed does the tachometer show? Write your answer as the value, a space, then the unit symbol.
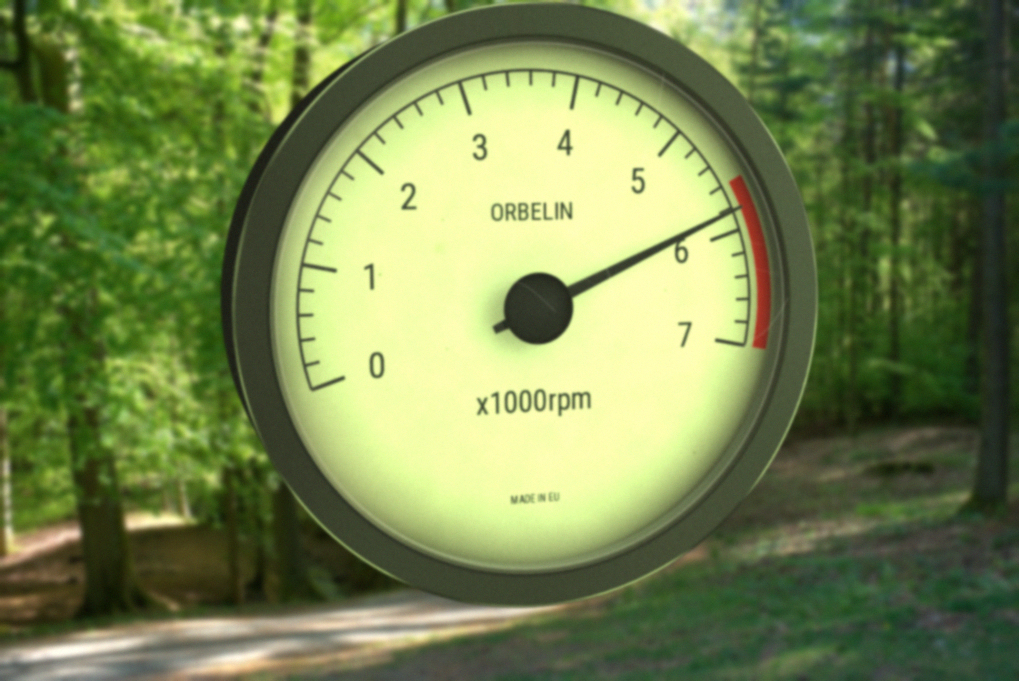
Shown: 5800 rpm
